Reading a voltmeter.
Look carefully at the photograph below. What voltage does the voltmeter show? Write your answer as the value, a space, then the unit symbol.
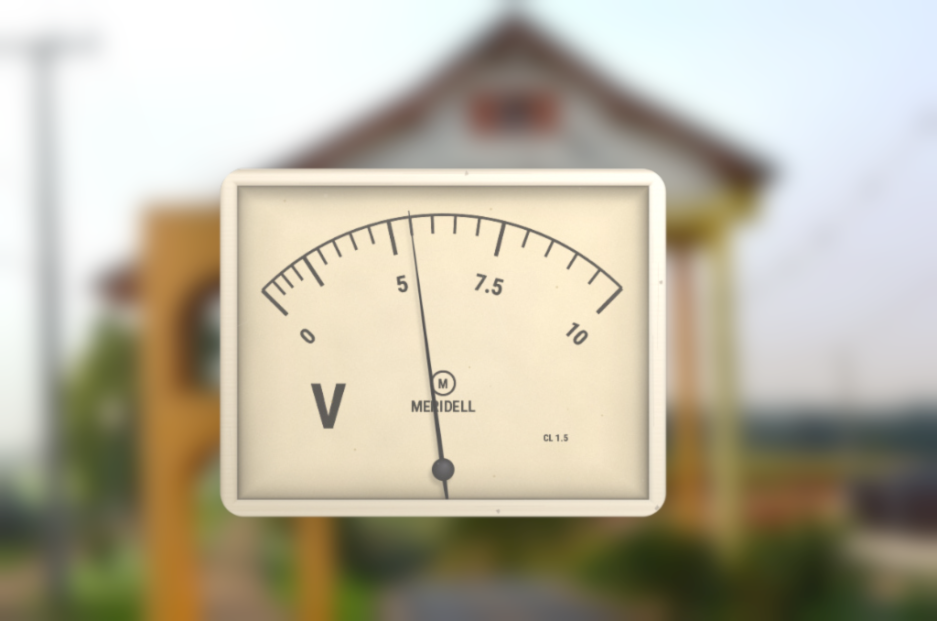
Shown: 5.5 V
